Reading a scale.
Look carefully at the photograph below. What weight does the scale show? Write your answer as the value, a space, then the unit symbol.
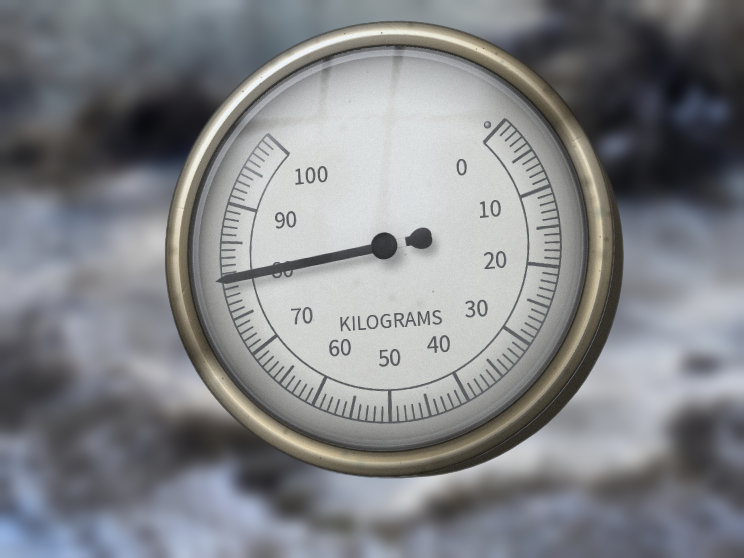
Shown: 80 kg
